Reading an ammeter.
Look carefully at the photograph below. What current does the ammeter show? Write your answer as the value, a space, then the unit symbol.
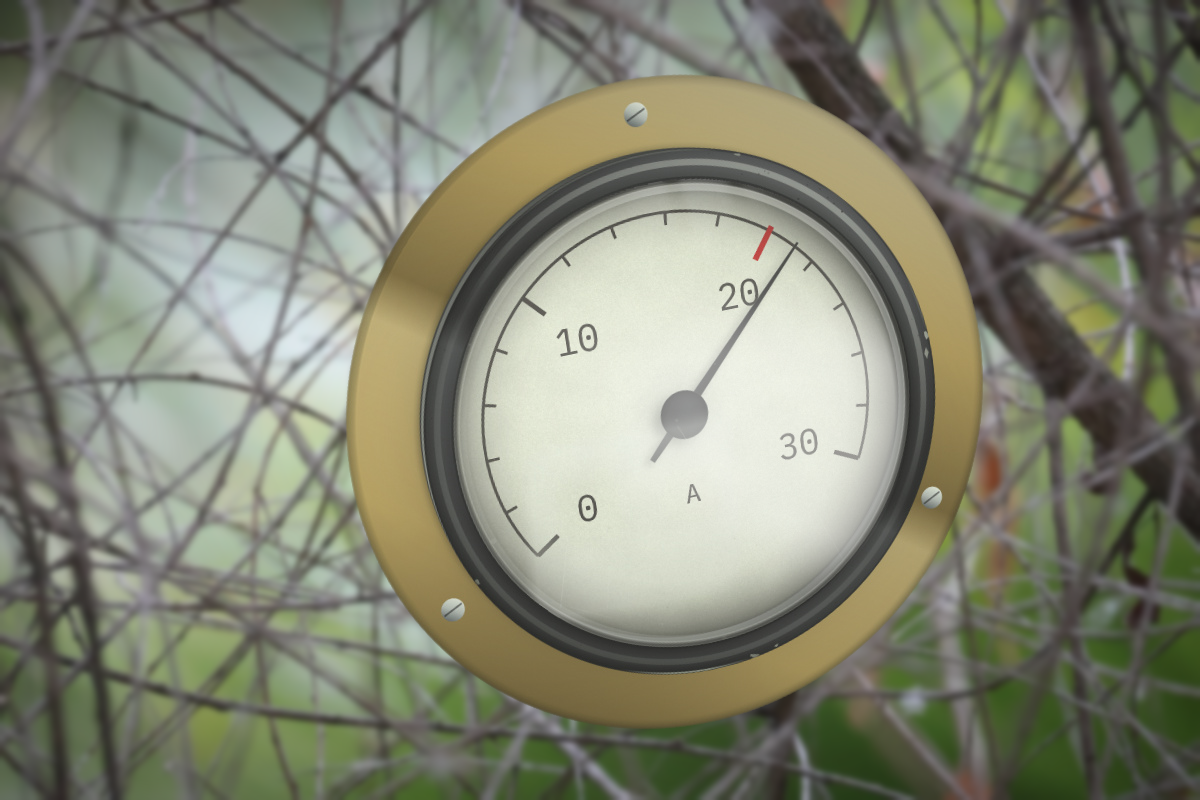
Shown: 21 A
